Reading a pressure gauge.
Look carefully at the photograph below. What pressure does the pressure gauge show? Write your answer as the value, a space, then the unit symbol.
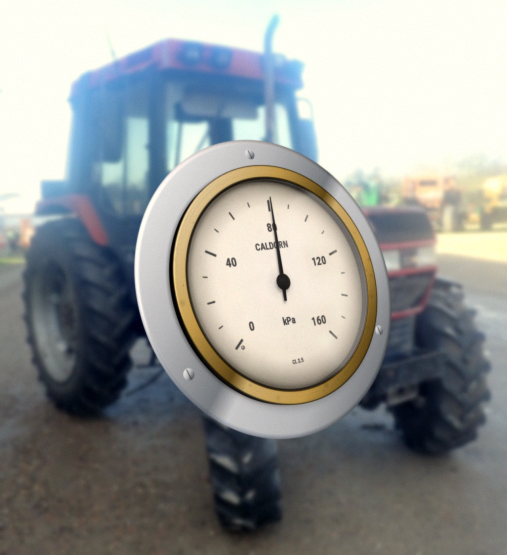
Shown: 80 kPa
